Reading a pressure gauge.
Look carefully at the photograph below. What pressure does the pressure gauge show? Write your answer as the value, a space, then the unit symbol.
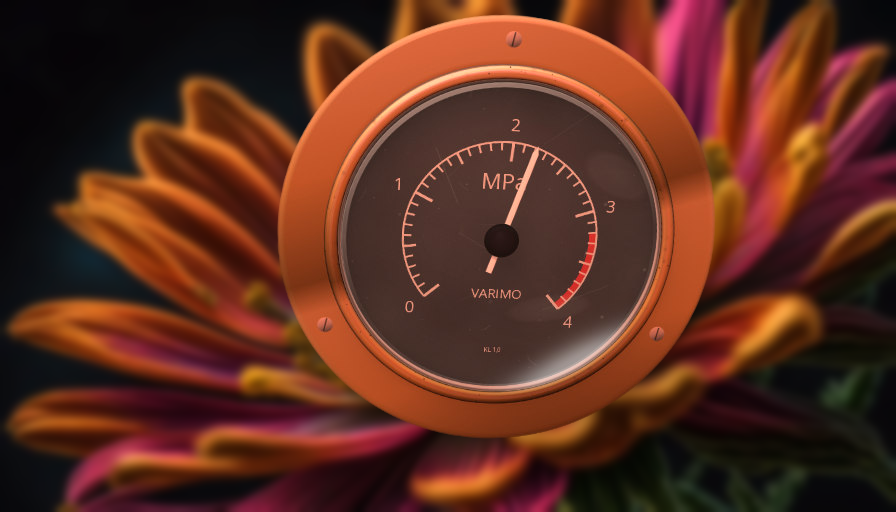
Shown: 2.2 MPa
